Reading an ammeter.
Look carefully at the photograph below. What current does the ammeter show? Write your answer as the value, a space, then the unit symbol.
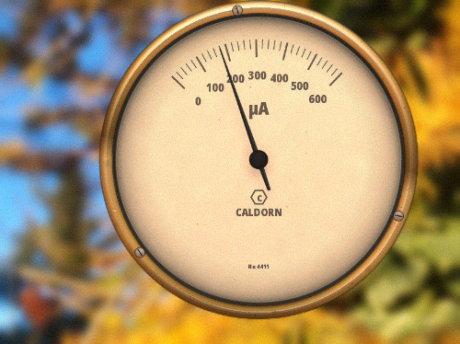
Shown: 180 µA
